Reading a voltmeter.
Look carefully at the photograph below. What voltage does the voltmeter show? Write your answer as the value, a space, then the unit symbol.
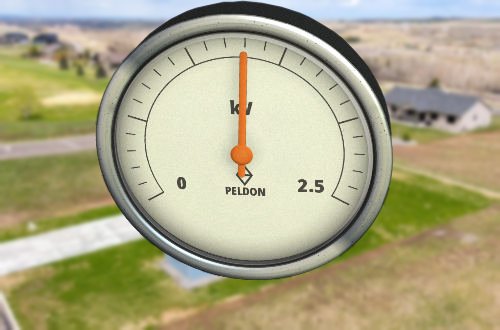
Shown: 1.3 kV
